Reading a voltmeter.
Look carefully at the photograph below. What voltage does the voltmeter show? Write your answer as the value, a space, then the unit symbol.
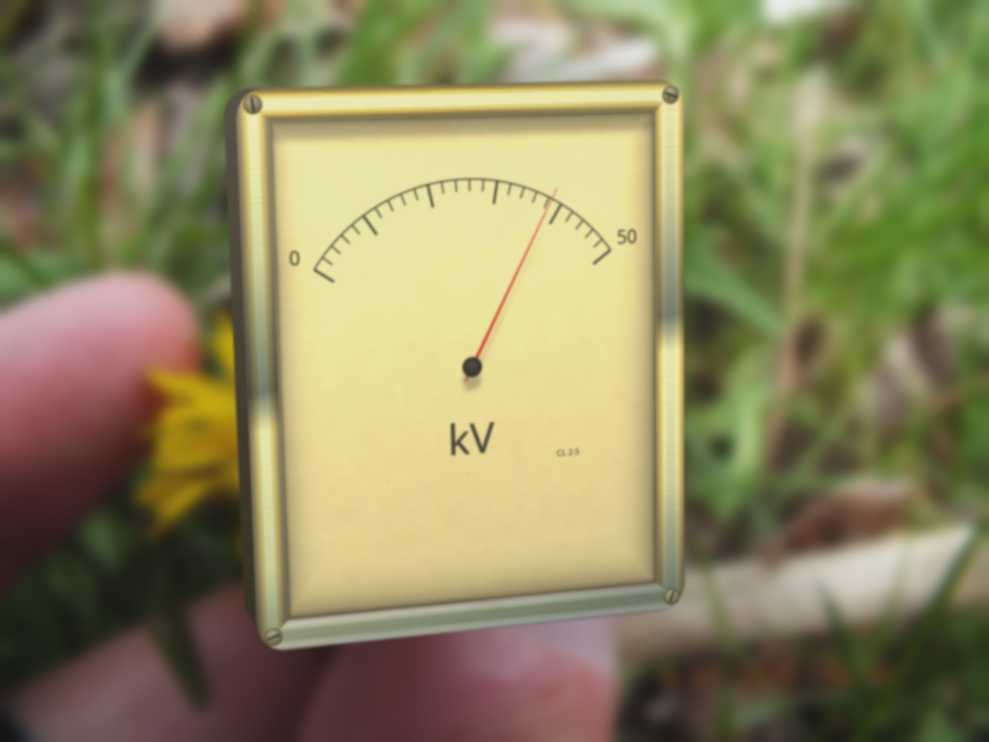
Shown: 38 kV
